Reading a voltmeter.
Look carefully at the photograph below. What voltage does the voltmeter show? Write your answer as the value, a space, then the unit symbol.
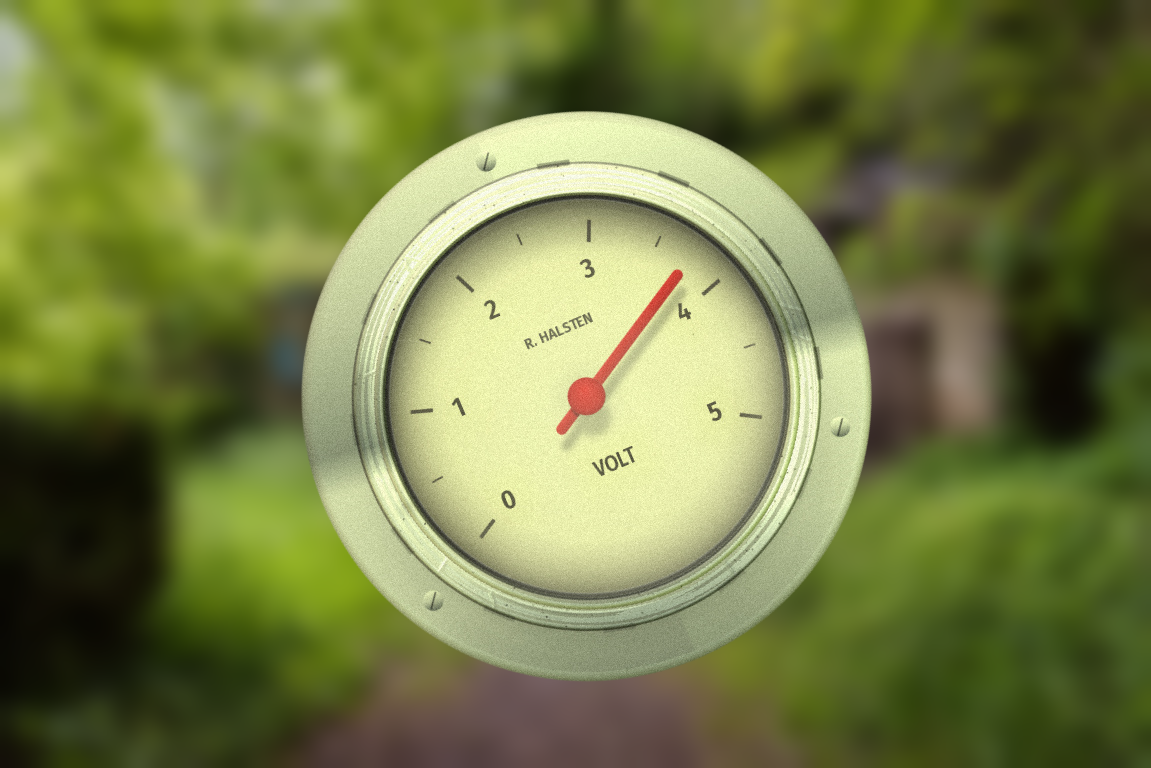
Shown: 3.75 V
